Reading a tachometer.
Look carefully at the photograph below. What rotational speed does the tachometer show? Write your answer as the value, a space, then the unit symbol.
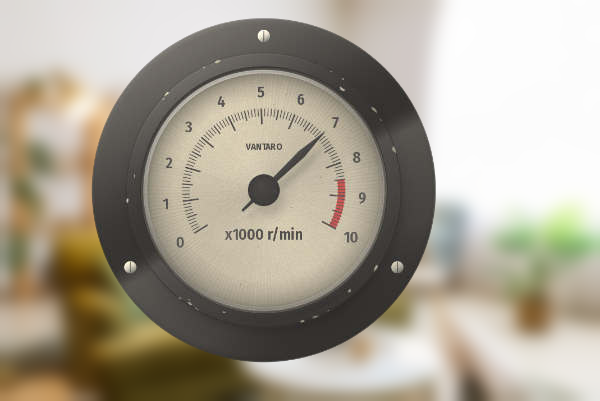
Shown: 7000 rpm
